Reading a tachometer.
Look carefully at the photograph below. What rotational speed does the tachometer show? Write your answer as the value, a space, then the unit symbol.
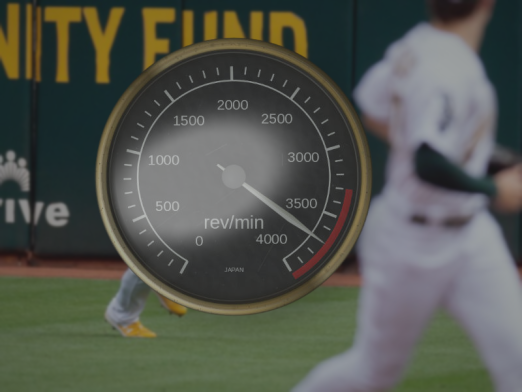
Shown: 3700 rpm
